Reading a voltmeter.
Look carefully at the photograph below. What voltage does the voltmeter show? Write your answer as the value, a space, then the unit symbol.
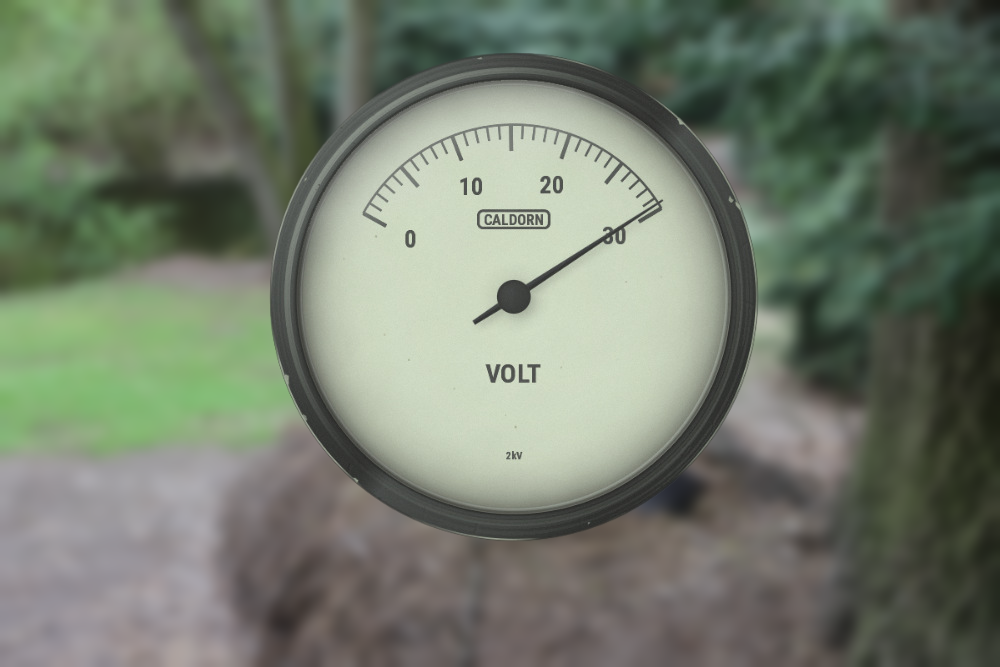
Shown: 29.5 V
